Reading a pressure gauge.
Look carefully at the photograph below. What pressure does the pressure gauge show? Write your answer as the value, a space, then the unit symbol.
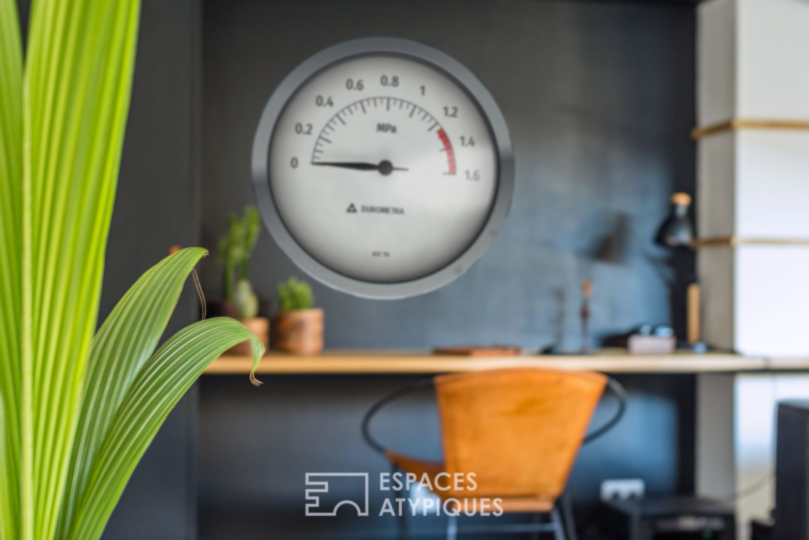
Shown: 0 MPa
